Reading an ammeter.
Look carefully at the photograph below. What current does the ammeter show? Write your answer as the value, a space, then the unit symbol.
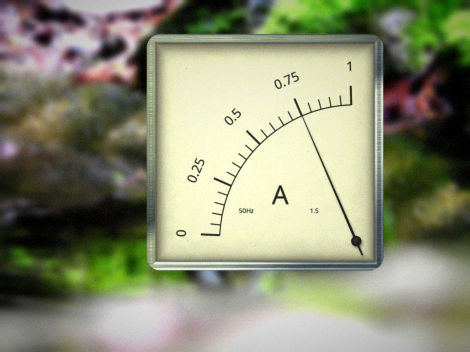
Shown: 0.75 A
